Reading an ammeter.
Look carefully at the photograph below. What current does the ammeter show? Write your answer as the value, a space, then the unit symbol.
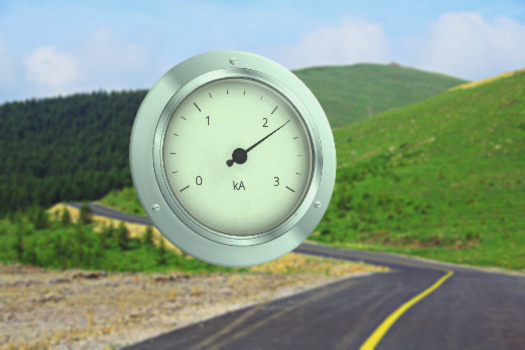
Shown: 2.2 kA
